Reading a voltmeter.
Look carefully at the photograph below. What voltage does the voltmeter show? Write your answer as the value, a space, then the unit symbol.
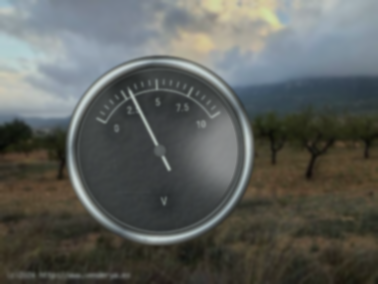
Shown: 3 V
